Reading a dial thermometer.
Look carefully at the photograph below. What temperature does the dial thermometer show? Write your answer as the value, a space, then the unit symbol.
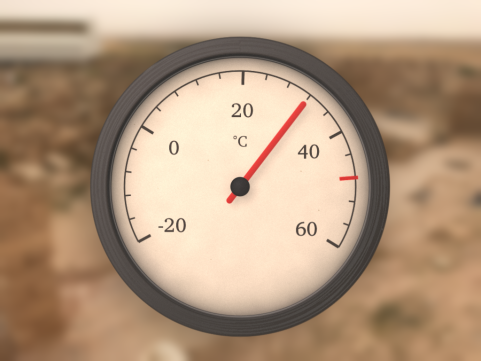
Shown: 32 °C
